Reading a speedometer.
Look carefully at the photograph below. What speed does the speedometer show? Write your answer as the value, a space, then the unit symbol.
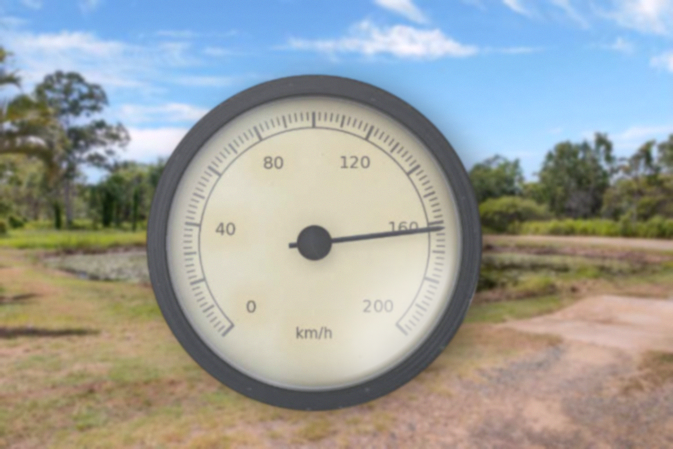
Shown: 162 km/h
